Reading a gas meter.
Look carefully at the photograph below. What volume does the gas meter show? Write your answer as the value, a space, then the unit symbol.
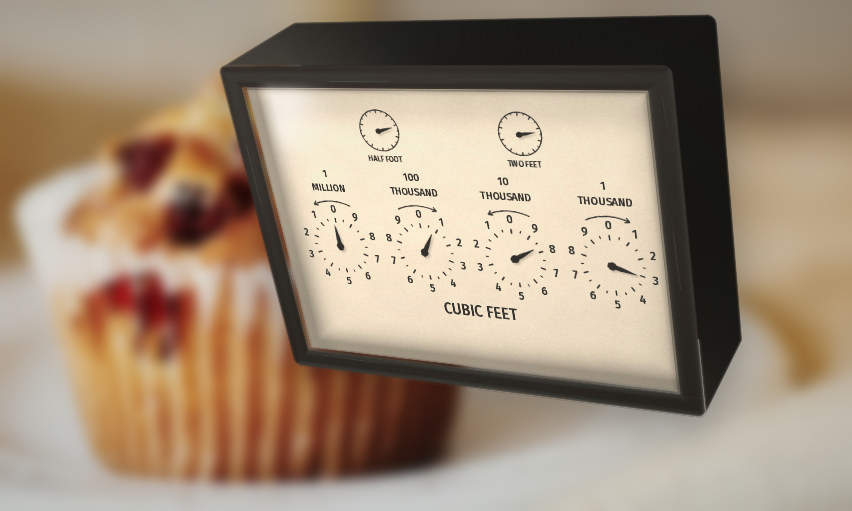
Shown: 8300 ft³
